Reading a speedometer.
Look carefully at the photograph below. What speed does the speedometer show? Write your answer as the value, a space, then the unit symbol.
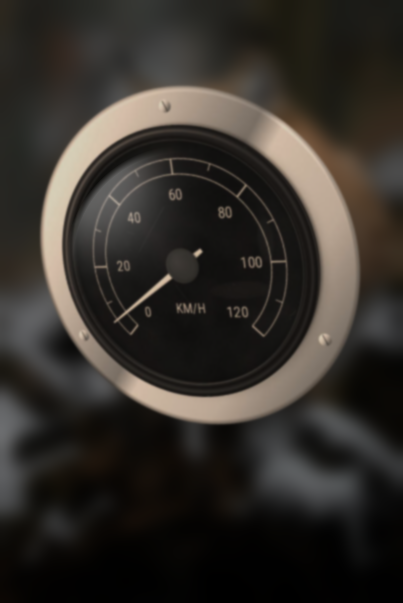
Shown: 5 km/h
